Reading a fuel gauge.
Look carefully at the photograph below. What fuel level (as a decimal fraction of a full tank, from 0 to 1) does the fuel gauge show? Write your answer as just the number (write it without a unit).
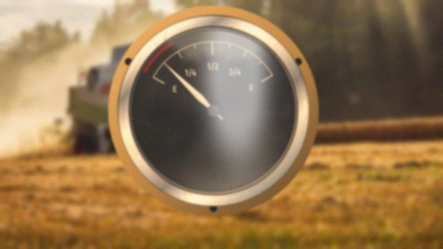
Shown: 0.125
